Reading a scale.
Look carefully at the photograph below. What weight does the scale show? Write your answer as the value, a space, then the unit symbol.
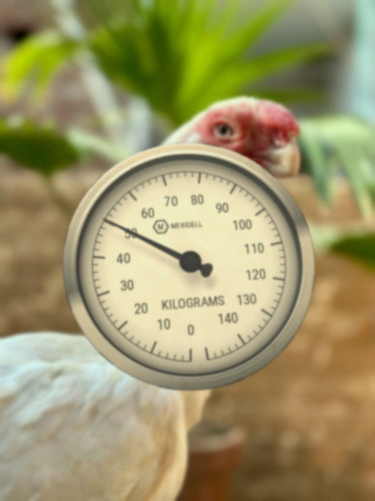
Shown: 50 kg
